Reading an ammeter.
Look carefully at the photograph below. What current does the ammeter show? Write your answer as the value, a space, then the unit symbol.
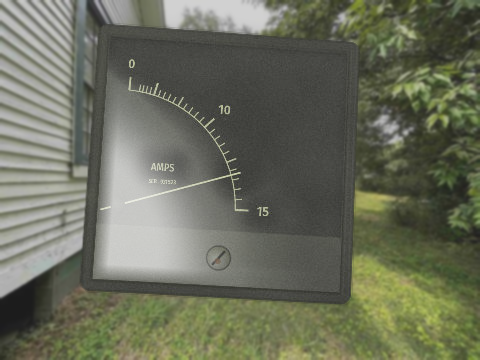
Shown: 13.25 A
